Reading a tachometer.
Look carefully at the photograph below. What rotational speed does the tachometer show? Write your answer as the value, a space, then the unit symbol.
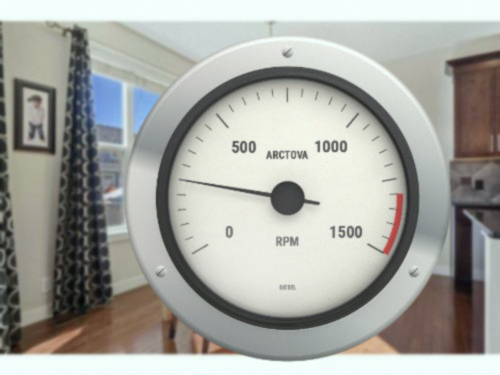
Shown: 250 rpm
